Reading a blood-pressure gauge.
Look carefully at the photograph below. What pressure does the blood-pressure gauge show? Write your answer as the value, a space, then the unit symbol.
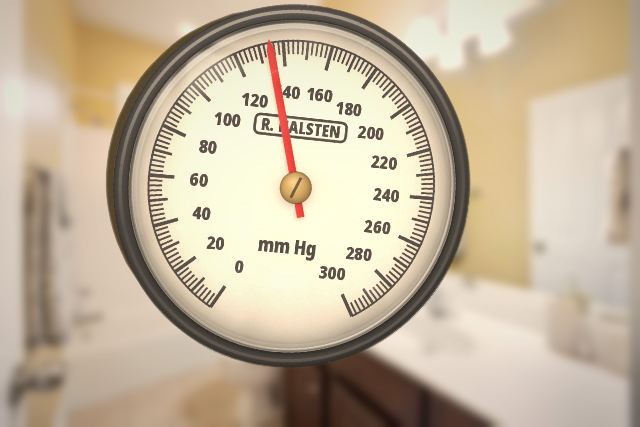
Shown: 134 mmHg
